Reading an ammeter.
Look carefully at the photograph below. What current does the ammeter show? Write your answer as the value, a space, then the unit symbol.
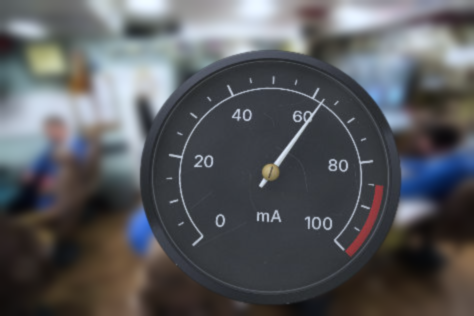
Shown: 62.5 mA
